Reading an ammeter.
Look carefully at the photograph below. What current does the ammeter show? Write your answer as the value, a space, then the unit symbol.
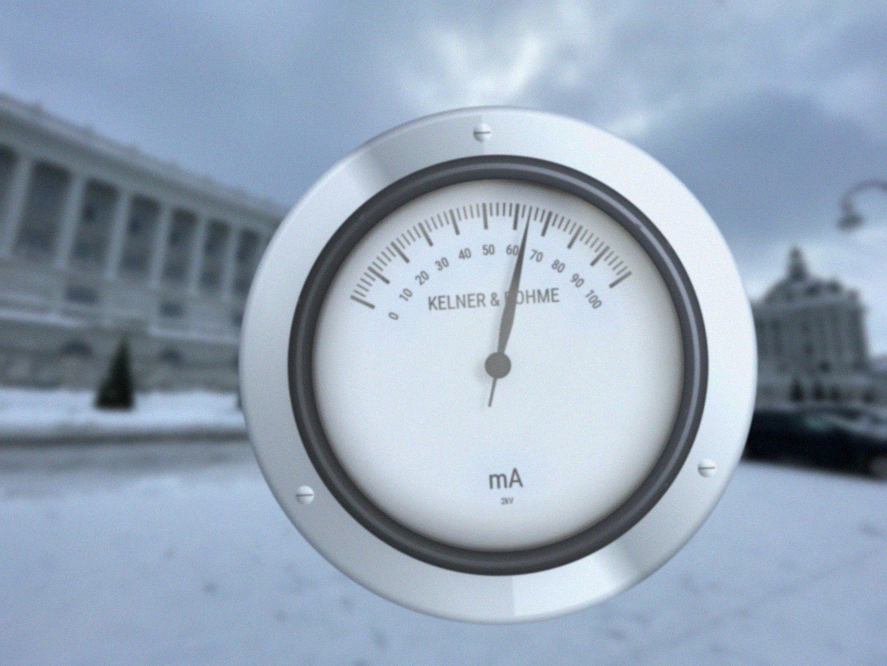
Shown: 64 mA
